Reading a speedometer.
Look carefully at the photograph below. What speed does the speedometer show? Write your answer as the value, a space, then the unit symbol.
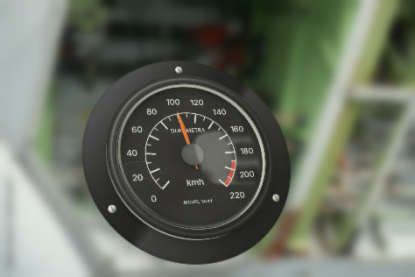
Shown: 100 km/h
